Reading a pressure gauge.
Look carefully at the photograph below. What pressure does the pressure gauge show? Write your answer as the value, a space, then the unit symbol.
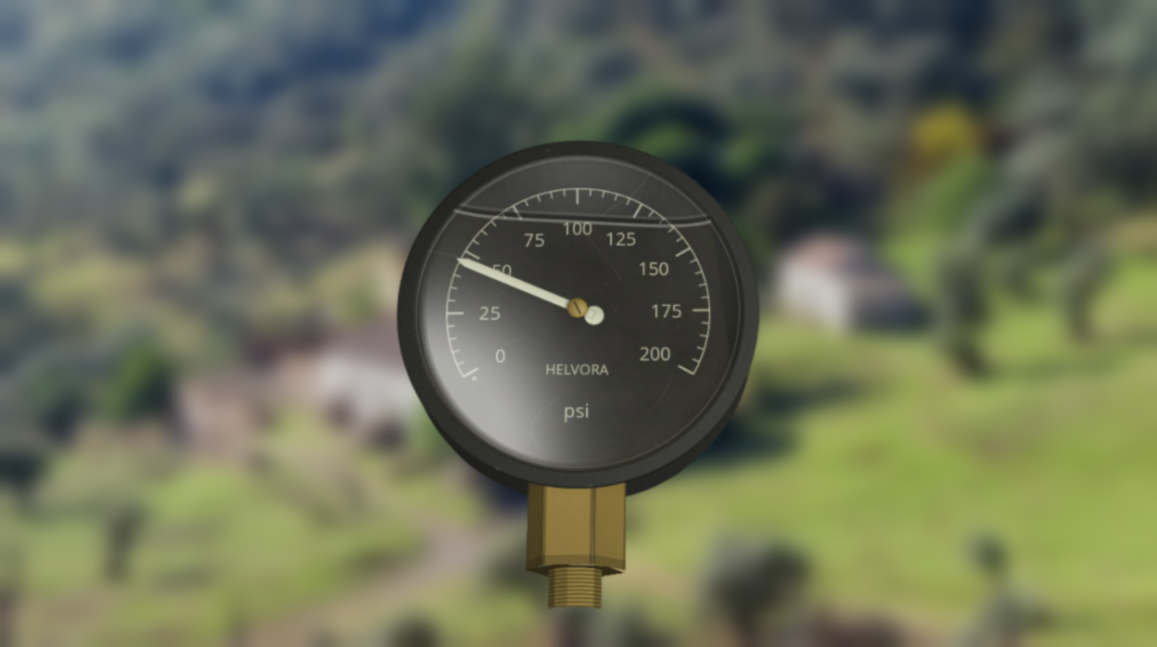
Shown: 45 psi
